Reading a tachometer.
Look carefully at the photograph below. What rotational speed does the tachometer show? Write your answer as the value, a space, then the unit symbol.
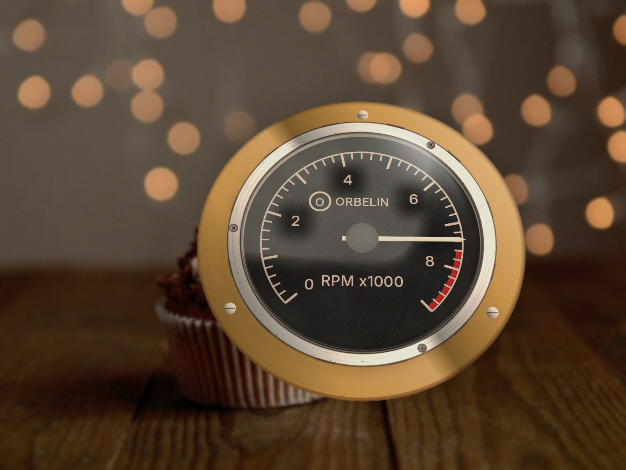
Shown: 7400 rpm
